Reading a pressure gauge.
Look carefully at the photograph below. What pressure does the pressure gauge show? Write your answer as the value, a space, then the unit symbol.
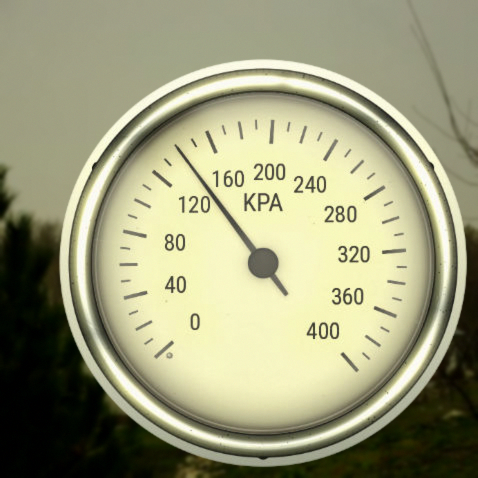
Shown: 140 kPa
